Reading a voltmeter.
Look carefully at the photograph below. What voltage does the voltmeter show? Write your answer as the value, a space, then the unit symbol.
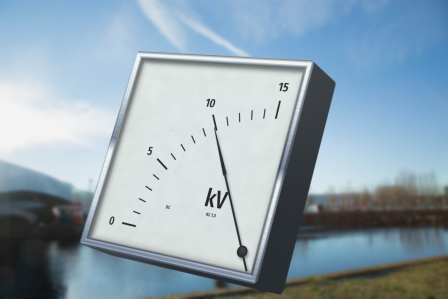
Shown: 10 kV
